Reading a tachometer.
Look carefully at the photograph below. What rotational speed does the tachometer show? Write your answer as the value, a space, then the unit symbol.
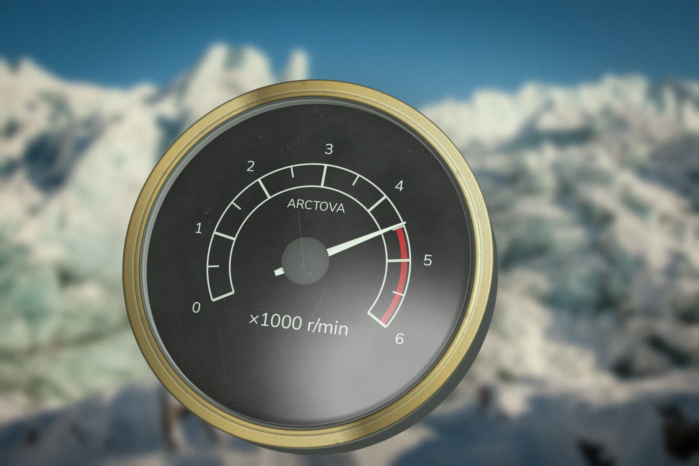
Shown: 4500 rpm
